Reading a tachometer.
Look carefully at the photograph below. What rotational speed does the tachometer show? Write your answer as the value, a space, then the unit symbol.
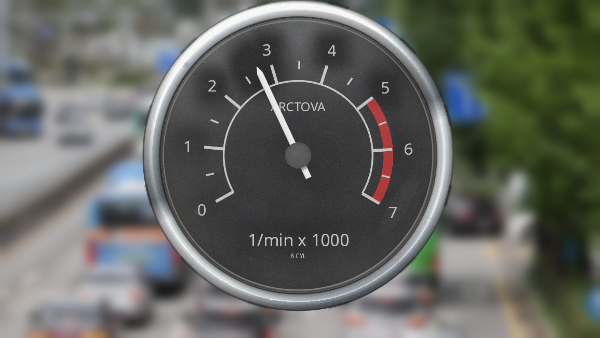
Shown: 2750 rpm
